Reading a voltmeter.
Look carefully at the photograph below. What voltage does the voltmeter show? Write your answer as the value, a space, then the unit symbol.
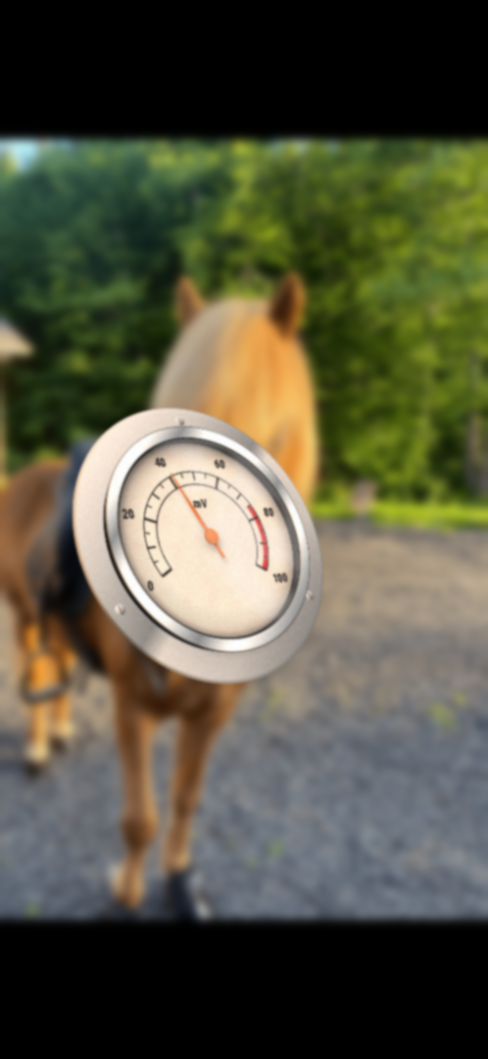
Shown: 40 mV
